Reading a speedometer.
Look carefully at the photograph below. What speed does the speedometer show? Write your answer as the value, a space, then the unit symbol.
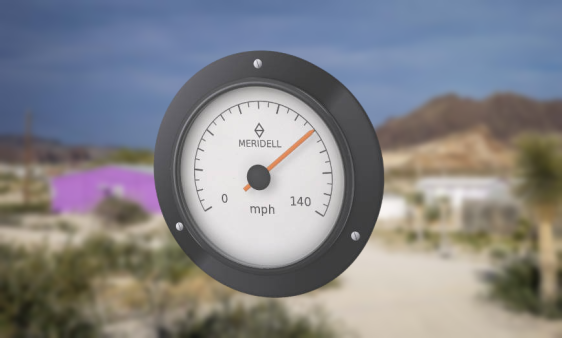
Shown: 100 mph
